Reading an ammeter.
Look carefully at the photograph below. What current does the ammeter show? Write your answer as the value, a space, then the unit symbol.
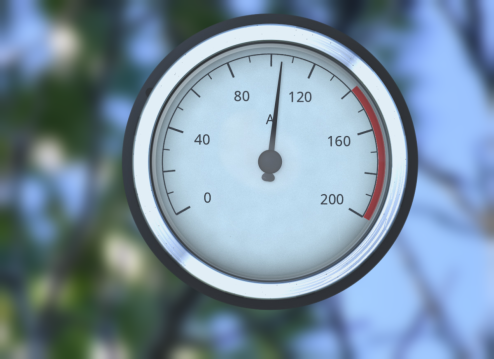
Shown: 105 A
